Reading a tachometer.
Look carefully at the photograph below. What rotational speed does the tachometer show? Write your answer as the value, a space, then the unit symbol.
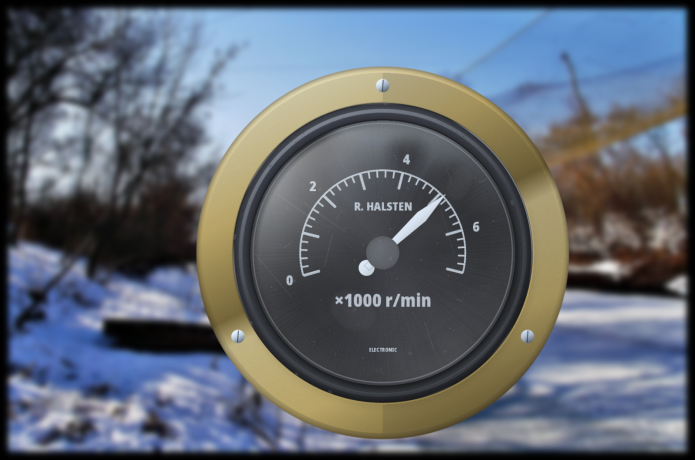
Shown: 5100 rpm
